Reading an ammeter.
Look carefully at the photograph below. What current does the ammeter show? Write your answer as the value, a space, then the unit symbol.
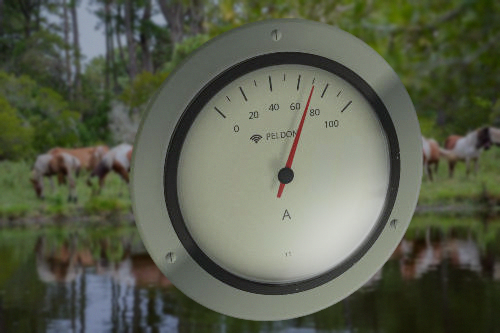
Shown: 70 A
